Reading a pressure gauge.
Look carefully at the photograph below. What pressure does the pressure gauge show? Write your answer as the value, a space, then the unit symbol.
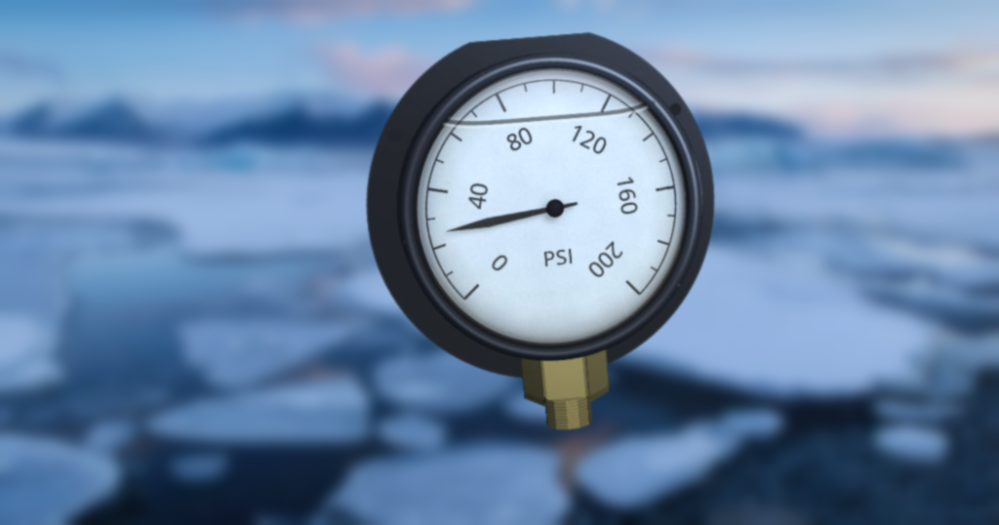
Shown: 25 psi
